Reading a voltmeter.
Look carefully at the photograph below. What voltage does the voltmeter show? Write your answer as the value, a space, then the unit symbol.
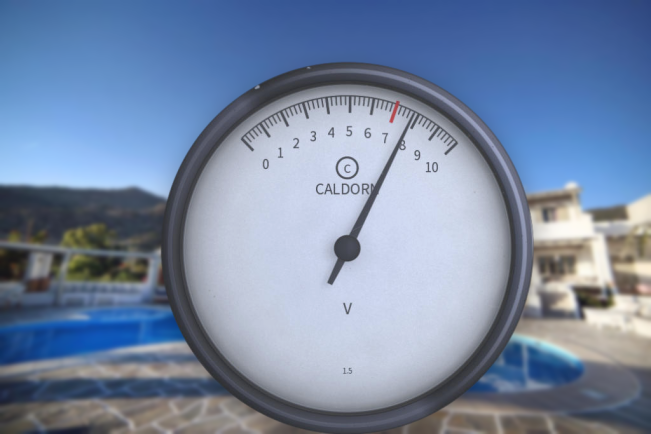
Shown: 7.8 V
